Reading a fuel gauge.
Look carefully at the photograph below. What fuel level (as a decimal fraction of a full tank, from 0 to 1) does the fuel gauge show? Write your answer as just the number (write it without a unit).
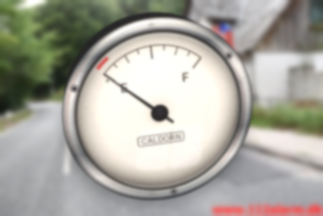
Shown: 0
